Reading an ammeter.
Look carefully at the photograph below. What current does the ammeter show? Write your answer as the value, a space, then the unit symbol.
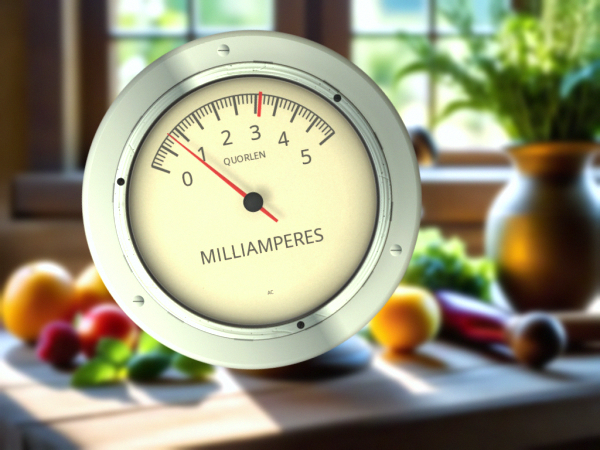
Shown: 0.8 mA
